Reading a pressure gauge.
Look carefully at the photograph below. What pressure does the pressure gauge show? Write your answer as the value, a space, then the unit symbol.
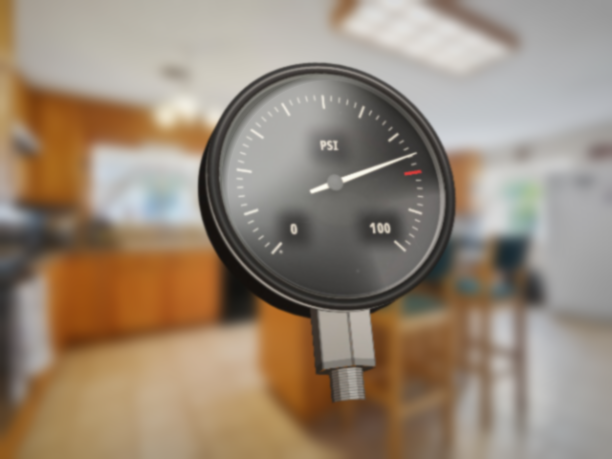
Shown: 76 psi
